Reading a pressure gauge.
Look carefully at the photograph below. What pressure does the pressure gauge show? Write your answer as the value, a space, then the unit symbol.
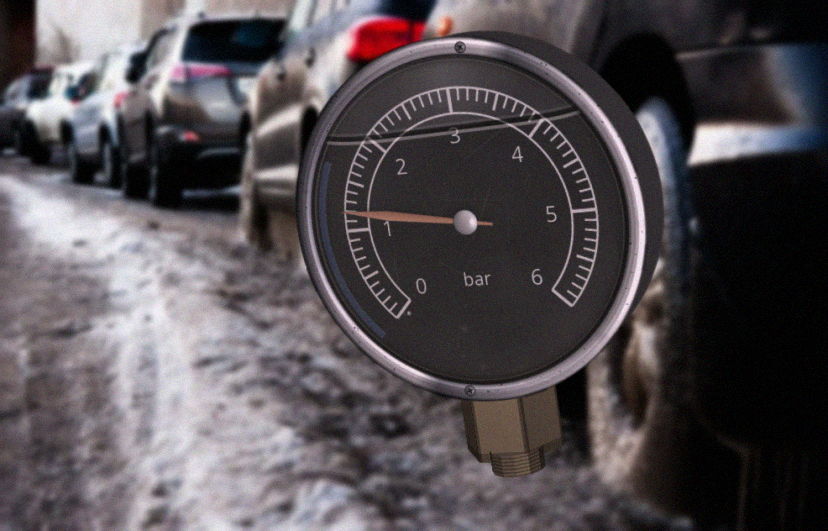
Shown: 1.2 bar
